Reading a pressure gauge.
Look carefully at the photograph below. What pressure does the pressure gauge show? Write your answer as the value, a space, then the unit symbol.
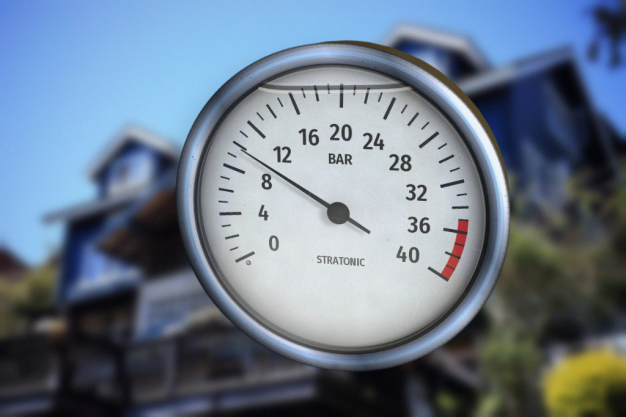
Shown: 10 bar
